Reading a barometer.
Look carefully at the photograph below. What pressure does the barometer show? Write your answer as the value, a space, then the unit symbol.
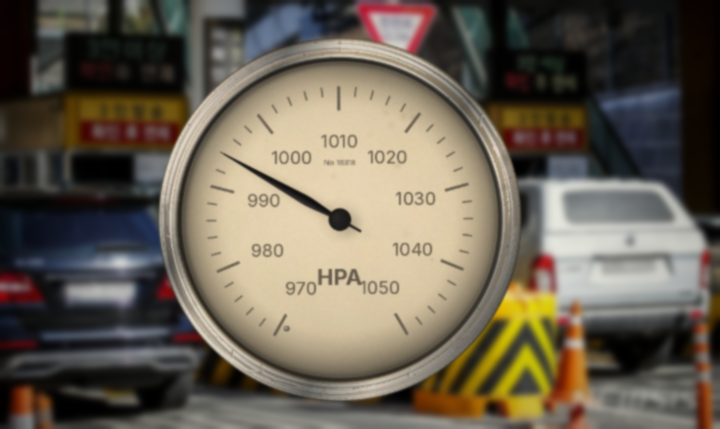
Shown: 994 hPa
